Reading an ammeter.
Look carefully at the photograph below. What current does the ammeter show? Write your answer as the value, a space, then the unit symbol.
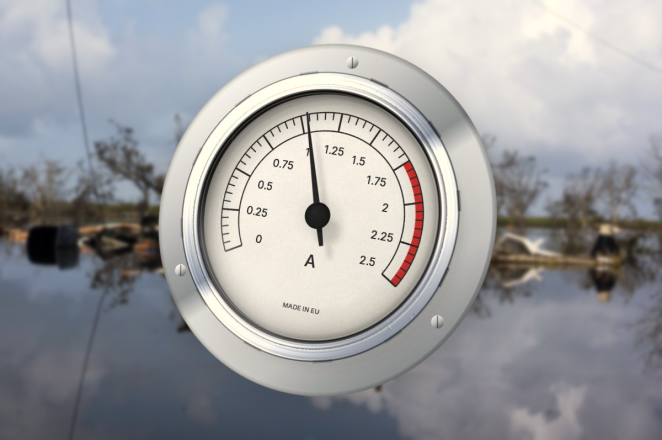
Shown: 1.05 A
